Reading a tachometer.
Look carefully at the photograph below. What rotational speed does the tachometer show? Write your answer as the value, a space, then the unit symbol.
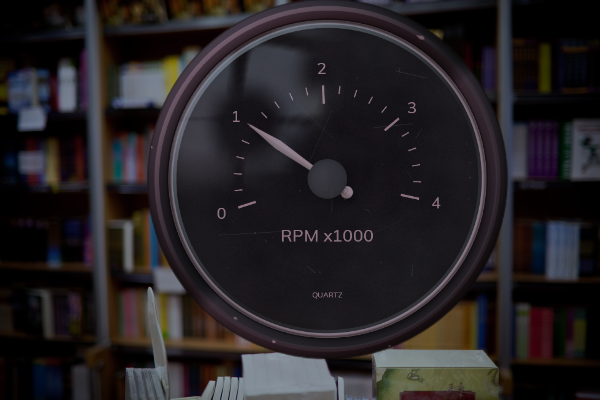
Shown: 1000 rpm
